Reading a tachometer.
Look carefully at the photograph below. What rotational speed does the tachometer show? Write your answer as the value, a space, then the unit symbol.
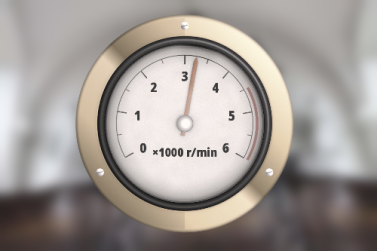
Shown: 3250 rpm
